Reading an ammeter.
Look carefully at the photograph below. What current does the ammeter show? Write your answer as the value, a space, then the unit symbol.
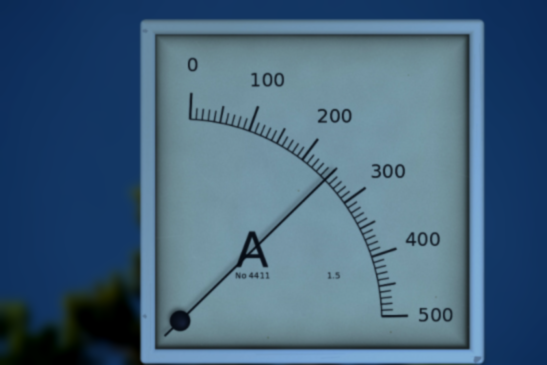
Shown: 250 A
